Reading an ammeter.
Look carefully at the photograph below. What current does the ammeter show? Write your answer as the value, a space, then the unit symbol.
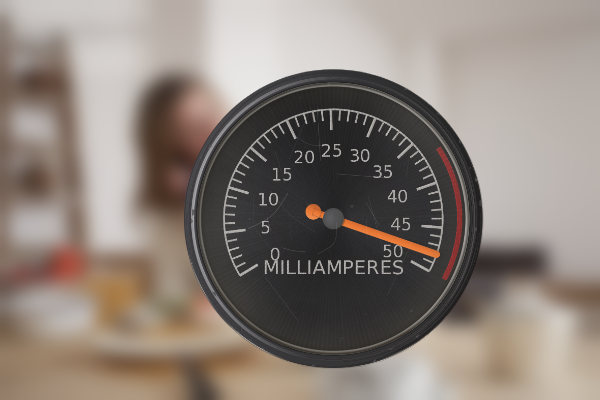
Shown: 48 mA
